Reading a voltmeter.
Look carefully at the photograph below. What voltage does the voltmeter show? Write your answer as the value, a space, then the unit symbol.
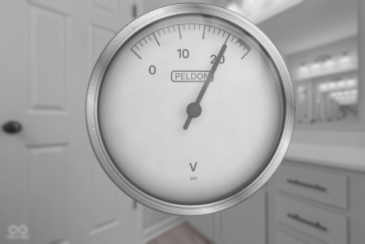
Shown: 20 V
